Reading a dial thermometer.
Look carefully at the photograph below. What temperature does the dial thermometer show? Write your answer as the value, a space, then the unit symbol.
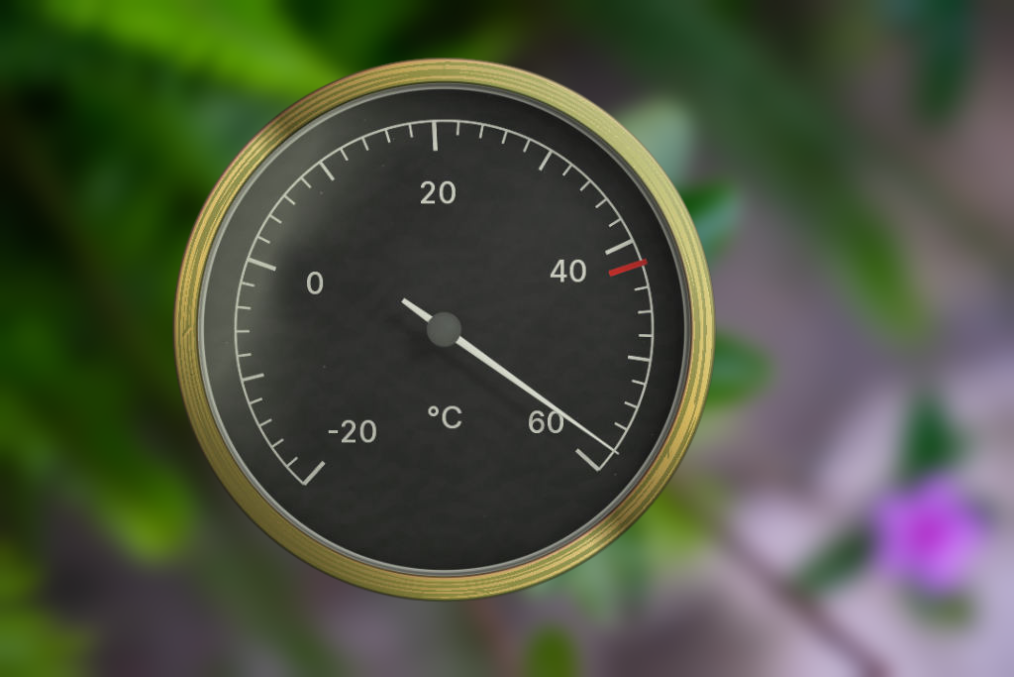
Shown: 58 °C
